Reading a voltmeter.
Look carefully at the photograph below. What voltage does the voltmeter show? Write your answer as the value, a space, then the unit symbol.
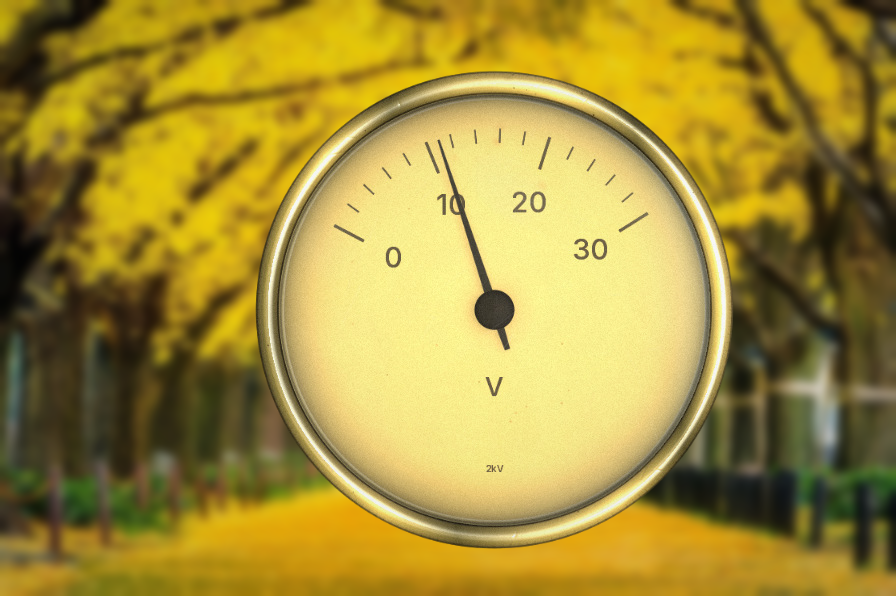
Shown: 11 V
